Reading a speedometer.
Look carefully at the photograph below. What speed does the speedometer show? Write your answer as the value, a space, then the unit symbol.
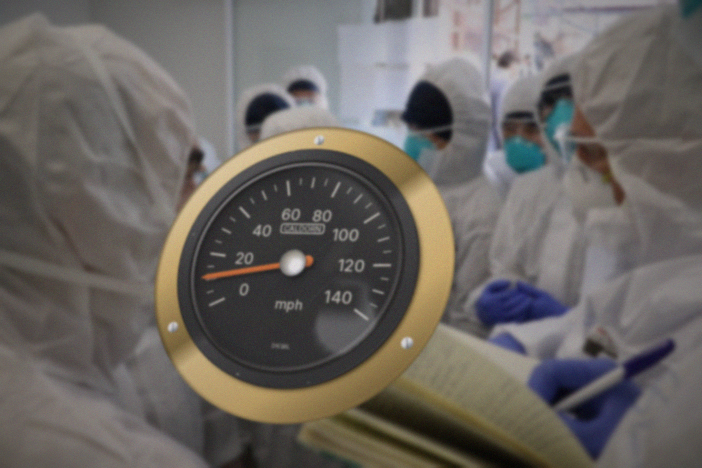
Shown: 10 mph
